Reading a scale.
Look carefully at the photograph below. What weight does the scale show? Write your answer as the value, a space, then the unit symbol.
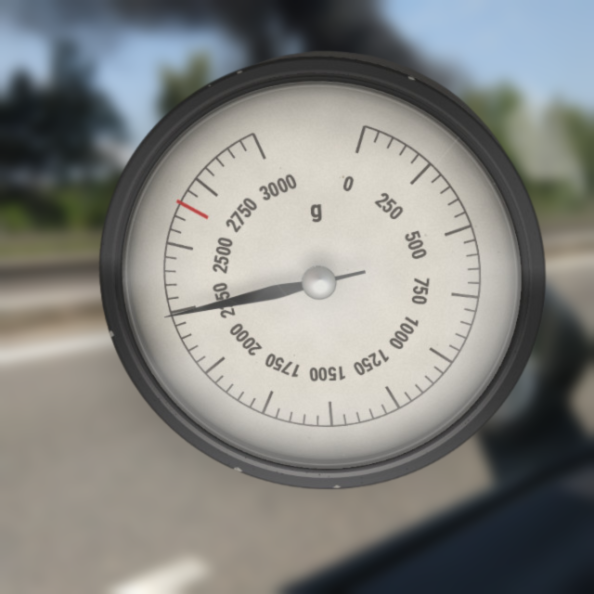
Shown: 2250 g
